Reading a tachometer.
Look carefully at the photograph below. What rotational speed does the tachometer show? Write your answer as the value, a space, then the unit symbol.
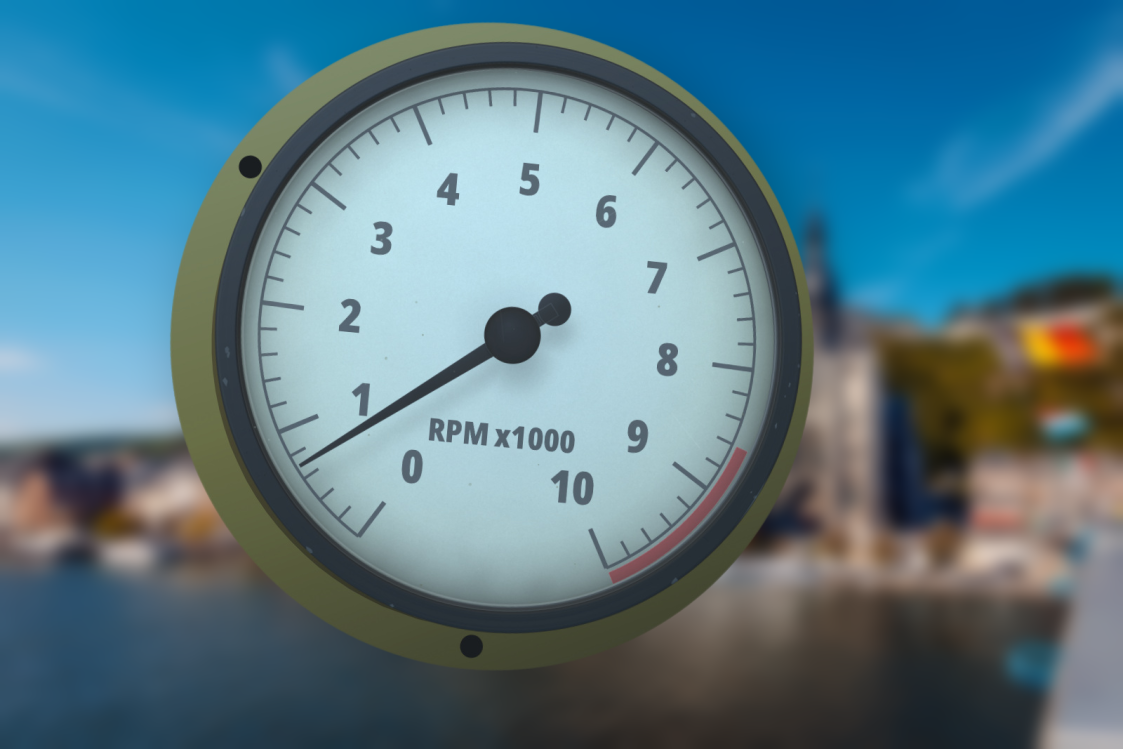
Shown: 700 rpm
